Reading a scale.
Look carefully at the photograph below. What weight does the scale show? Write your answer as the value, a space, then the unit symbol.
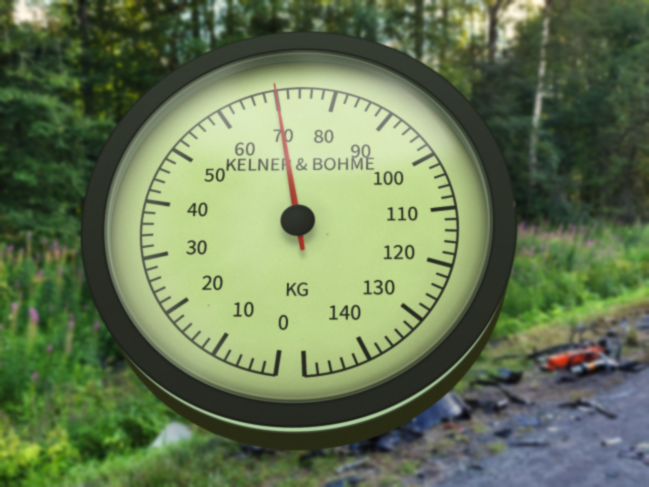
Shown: 70 kg
